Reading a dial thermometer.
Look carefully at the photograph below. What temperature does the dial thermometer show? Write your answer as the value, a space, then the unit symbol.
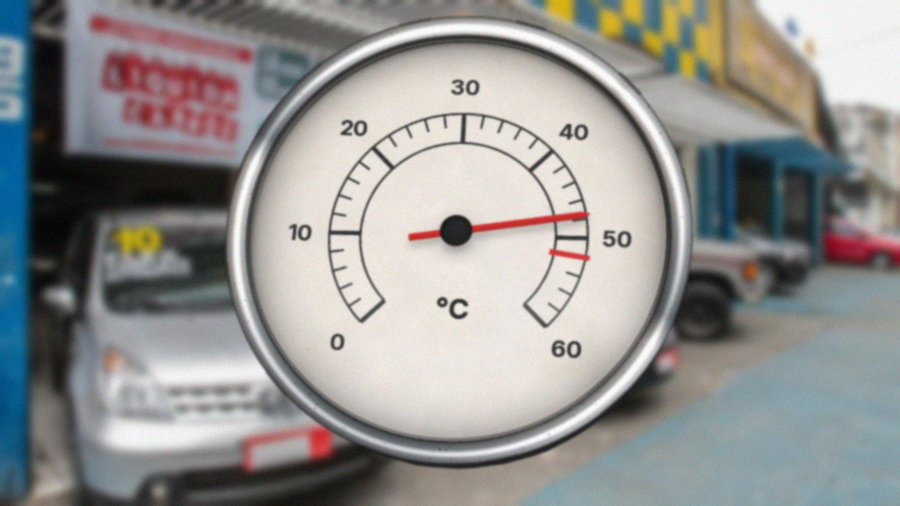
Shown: 48 °C
